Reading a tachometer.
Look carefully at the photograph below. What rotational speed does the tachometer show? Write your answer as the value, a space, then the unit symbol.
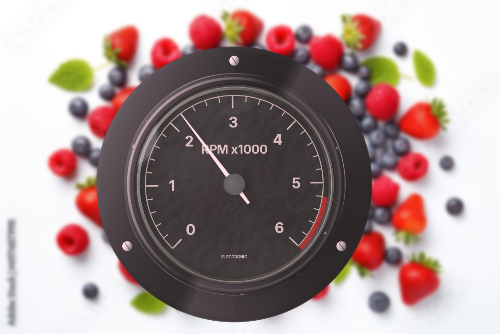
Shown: 2200 rpm
